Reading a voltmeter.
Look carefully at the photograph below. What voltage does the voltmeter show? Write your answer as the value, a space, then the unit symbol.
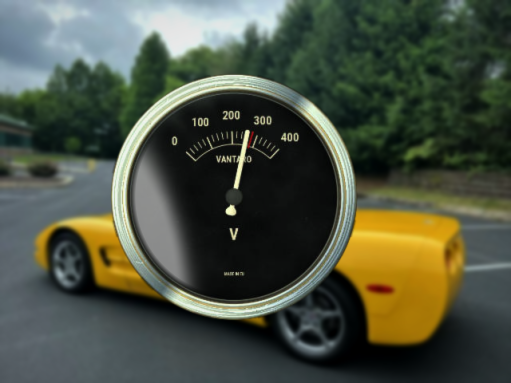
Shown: 260 V
